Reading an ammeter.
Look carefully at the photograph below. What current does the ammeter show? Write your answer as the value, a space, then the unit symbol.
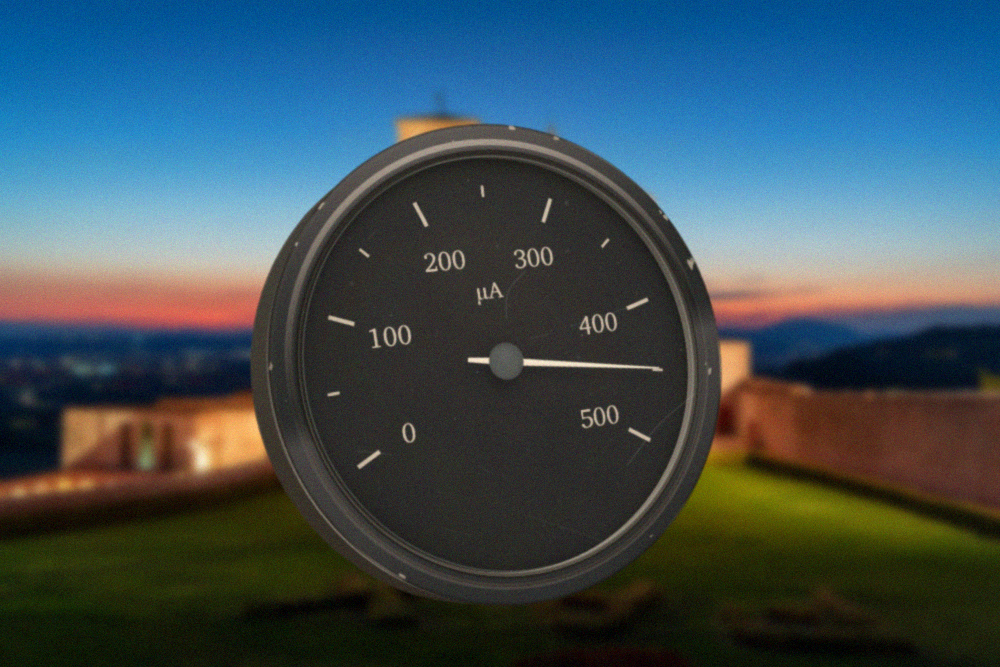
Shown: 450 µA
